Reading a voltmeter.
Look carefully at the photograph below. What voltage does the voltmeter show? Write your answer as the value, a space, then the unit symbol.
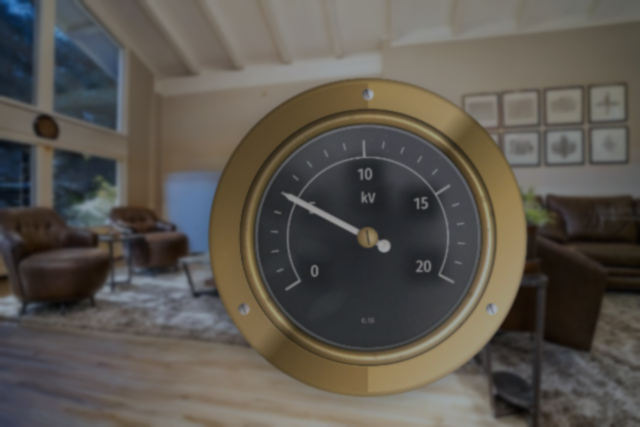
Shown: 5 kV
